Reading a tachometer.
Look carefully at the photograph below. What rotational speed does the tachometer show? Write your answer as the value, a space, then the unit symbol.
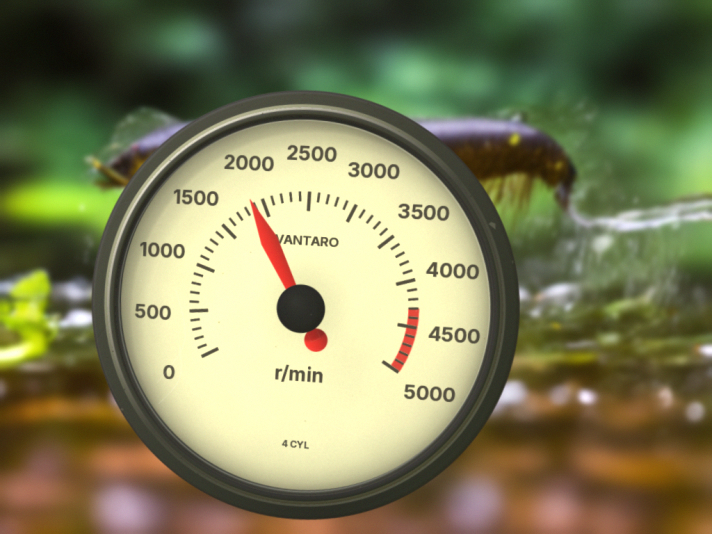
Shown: 1900 rpm
